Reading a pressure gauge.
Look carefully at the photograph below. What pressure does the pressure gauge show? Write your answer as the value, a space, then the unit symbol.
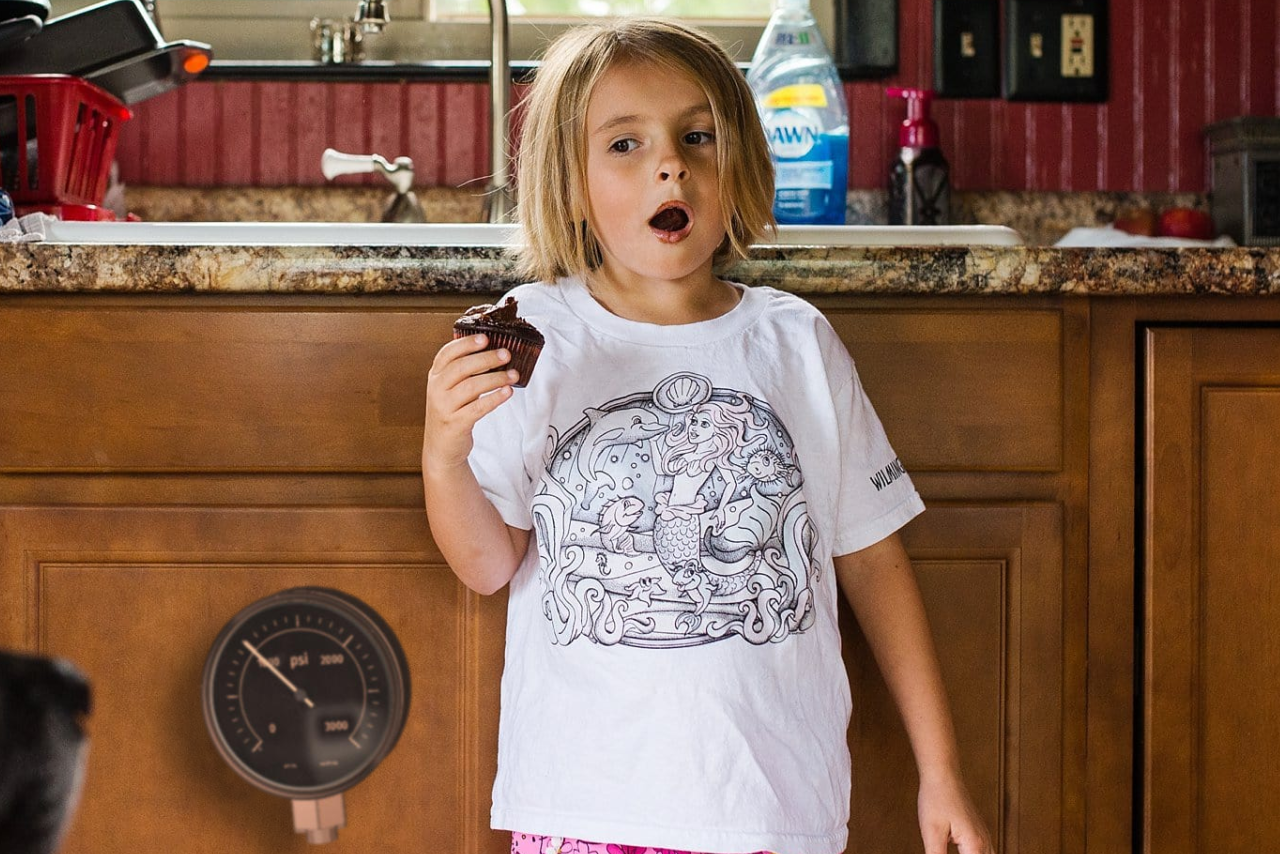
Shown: 1000 psi
